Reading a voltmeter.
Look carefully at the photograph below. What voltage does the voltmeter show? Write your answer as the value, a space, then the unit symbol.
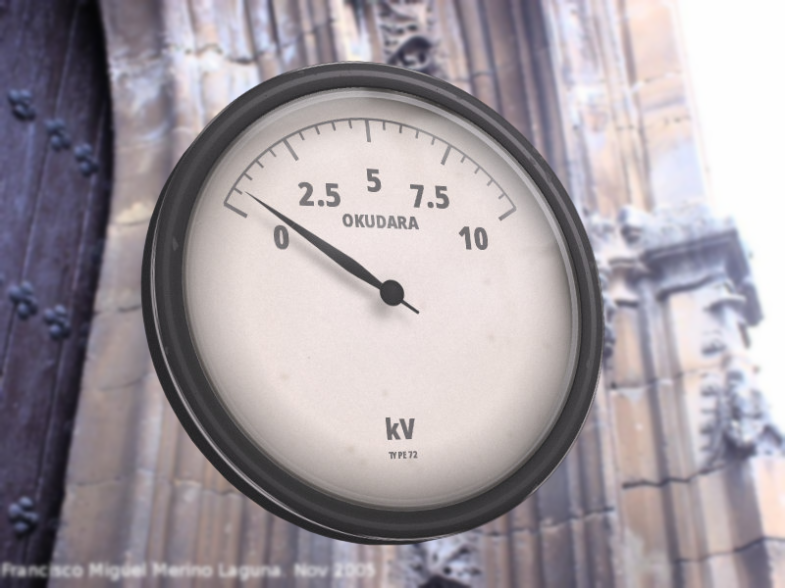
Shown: 0.5 kV
